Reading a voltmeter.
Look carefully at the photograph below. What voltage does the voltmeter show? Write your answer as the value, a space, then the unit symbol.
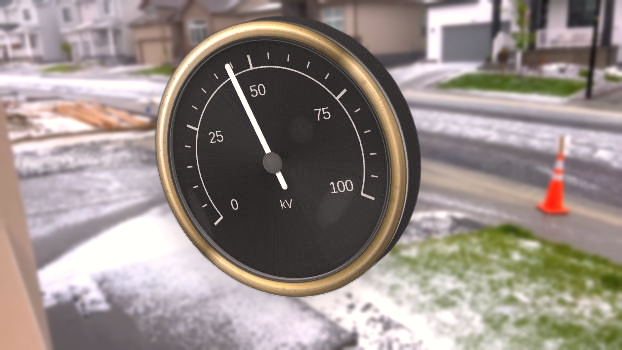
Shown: 45 kV
